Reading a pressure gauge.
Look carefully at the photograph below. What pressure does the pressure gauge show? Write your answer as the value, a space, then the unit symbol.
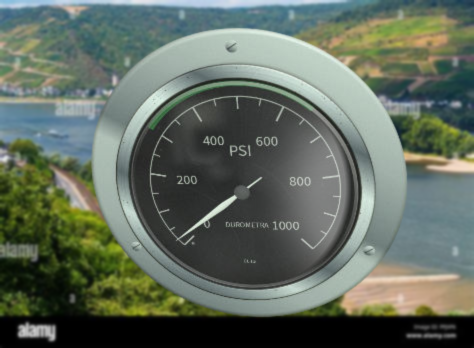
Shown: 25 psi
